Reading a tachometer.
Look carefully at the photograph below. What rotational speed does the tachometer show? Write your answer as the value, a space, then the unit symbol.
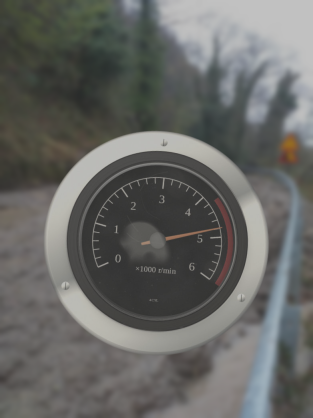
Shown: 4800 rpm
